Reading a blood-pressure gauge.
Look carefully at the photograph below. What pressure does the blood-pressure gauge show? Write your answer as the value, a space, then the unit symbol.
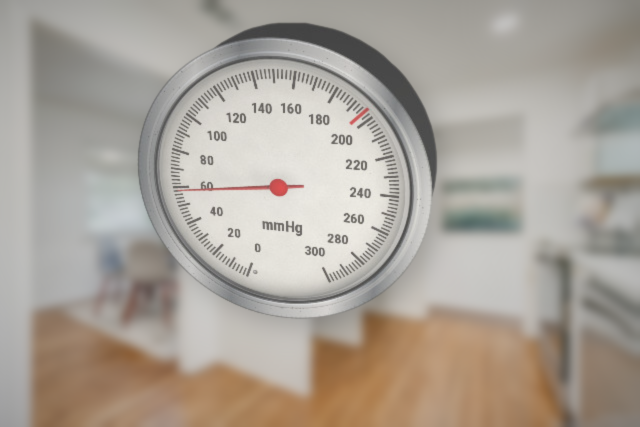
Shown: 60 mmHg
